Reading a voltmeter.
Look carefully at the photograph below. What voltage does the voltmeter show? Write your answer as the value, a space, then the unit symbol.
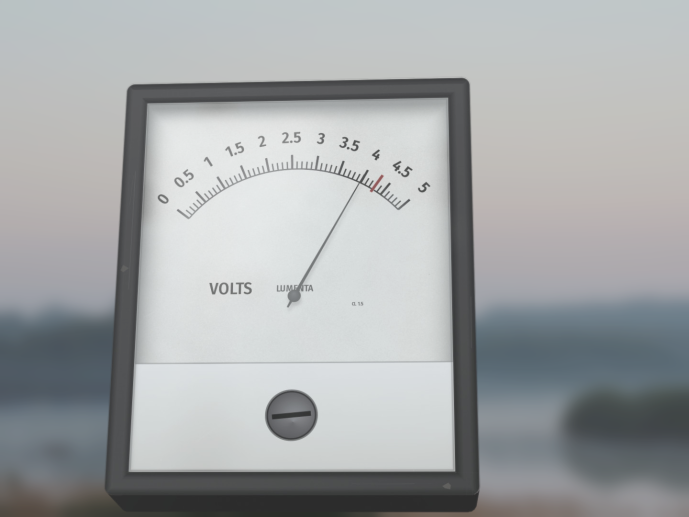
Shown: 4 V
